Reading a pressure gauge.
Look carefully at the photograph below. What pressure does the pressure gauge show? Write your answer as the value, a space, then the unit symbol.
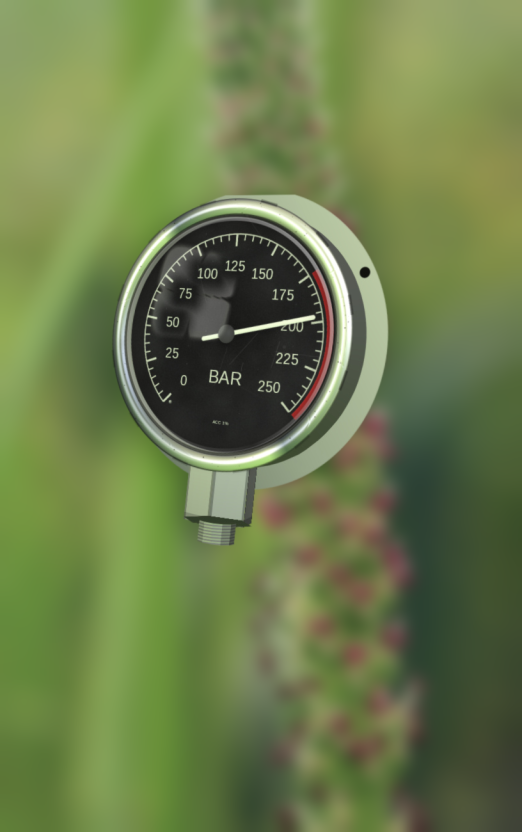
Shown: 197.5 bar
